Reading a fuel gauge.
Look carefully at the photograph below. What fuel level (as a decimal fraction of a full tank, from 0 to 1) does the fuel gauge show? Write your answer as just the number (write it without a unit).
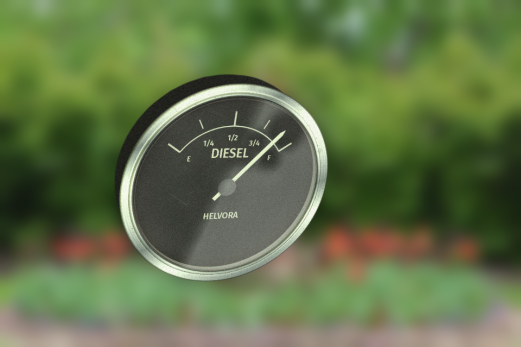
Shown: 0.875
